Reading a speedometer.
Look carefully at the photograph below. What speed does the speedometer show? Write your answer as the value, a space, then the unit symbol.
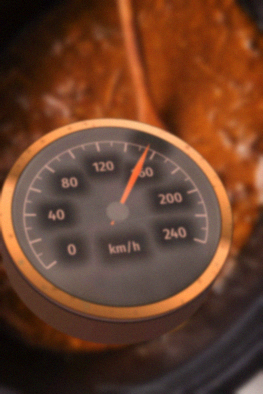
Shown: 155 km/h
